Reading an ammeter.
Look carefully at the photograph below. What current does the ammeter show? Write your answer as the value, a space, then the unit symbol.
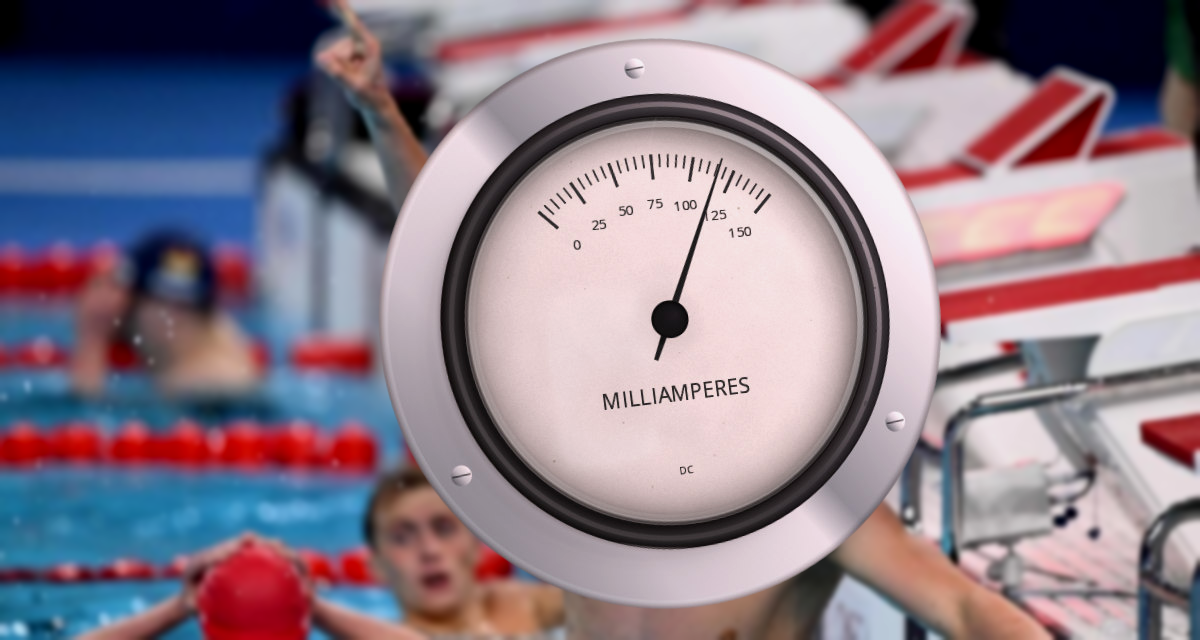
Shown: 115 mA
